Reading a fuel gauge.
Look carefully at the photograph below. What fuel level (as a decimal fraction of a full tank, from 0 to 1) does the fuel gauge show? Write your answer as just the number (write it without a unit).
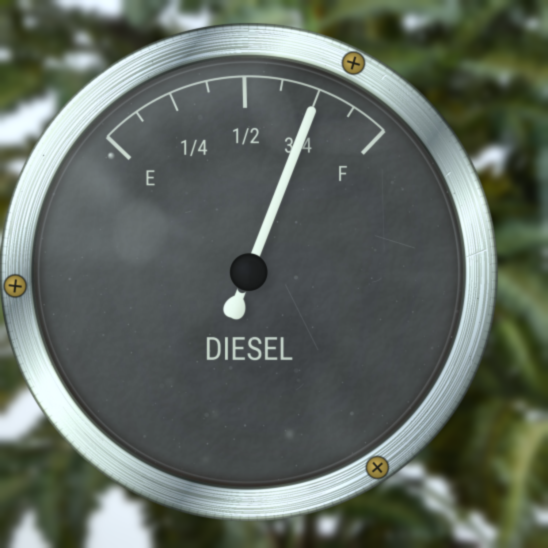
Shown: 0.75
